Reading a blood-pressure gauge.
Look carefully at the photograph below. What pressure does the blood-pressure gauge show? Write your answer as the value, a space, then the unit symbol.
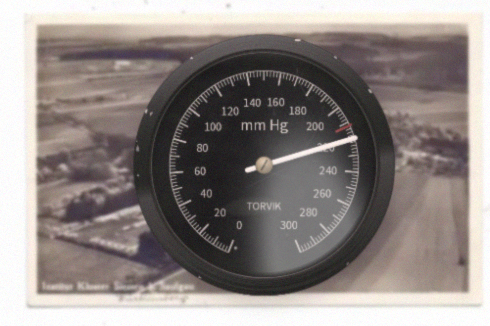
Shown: 220 mmHg
